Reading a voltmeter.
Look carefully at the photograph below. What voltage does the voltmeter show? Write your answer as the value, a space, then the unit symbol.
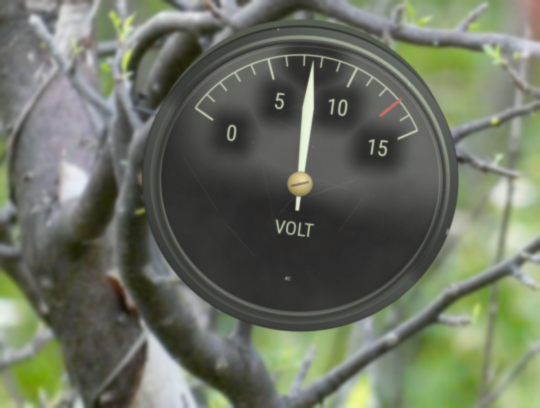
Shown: 7.5 V
